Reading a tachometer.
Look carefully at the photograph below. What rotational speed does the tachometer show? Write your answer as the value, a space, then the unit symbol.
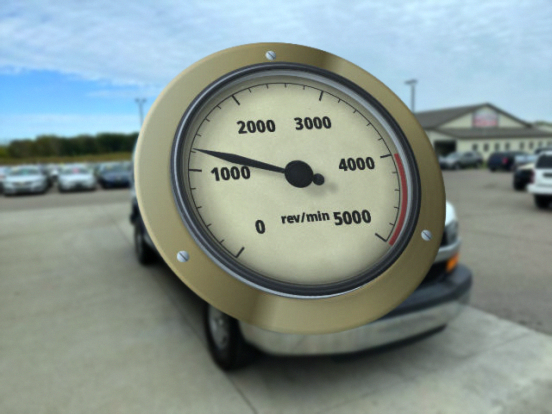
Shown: 1200 rpm
